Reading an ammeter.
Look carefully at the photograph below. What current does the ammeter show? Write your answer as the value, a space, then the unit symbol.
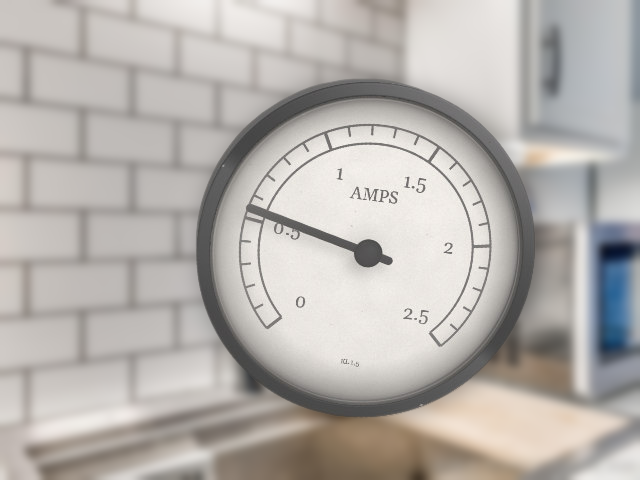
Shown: 0.55 A
